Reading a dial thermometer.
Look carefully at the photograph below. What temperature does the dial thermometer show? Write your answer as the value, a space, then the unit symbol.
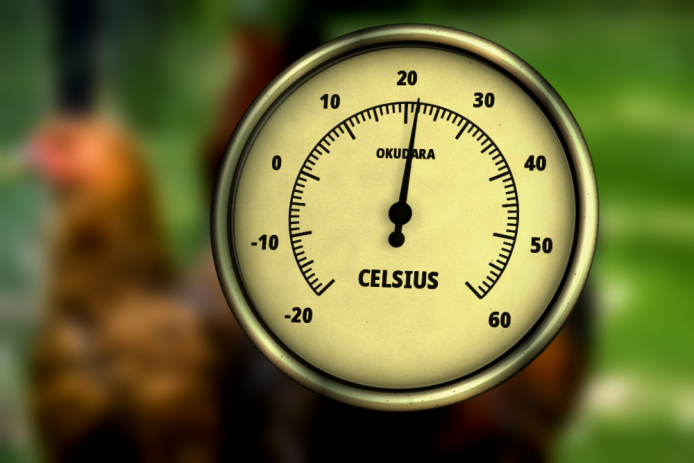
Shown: 22 °C
